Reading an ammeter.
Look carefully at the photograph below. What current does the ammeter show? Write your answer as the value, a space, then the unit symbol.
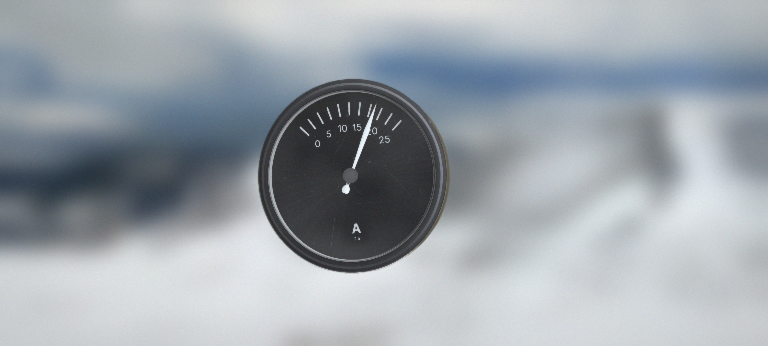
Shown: 18.75 A
